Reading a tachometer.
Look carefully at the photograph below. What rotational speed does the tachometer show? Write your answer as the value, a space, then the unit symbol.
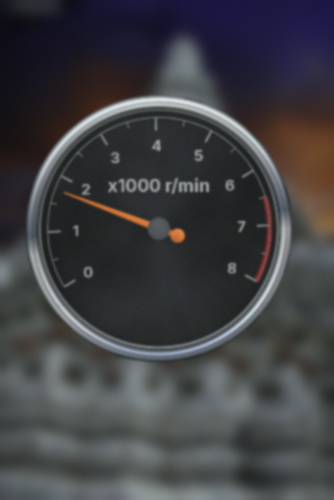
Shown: 1750 rpm
